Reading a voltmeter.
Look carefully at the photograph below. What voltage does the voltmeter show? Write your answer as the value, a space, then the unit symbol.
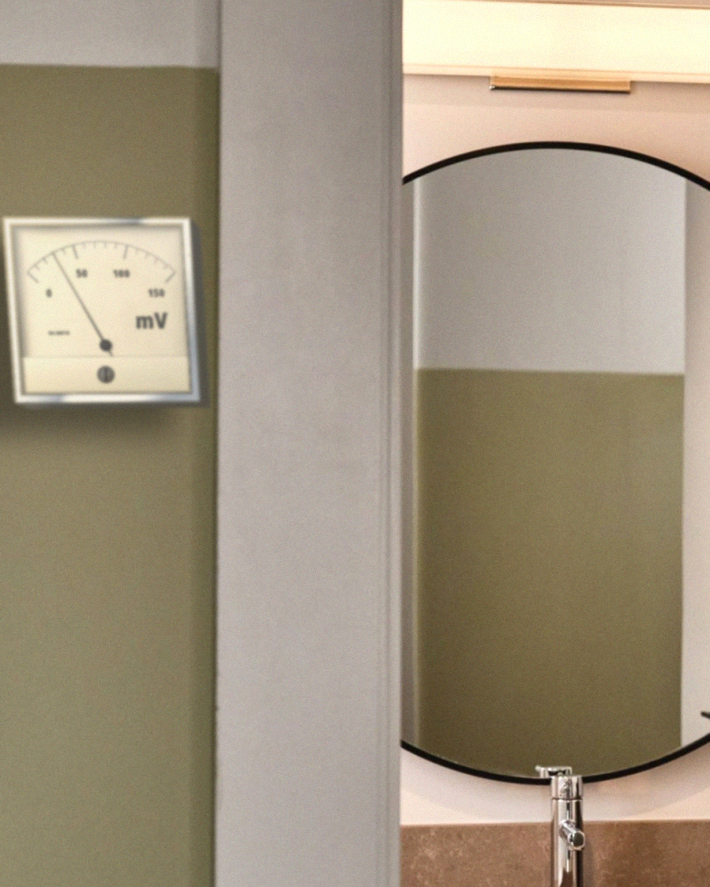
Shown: 30 mV
